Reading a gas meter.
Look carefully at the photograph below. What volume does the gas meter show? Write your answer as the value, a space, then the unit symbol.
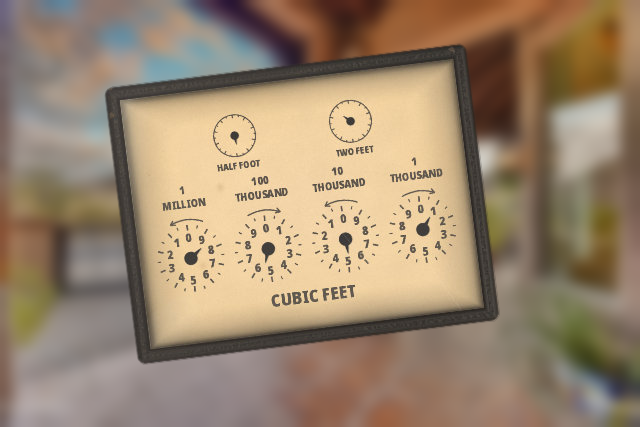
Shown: 855100 ft³
